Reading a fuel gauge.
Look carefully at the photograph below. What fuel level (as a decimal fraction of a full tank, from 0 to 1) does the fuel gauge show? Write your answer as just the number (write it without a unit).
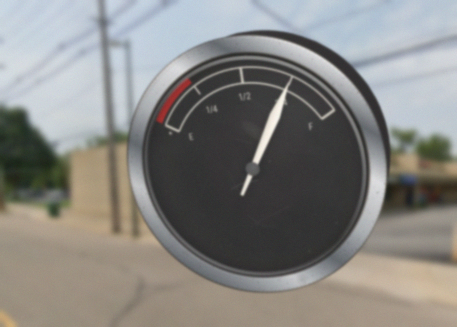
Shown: 0.75
